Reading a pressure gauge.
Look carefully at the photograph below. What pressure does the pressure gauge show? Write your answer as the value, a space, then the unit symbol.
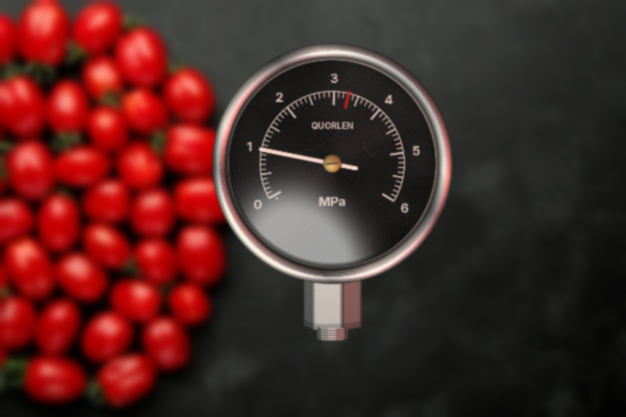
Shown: 1 MPa
